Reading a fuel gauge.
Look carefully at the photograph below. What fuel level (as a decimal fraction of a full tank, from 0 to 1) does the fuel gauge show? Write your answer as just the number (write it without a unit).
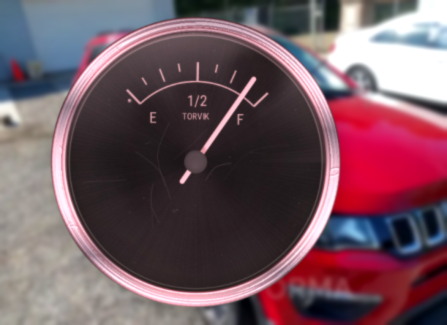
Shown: 0.875
